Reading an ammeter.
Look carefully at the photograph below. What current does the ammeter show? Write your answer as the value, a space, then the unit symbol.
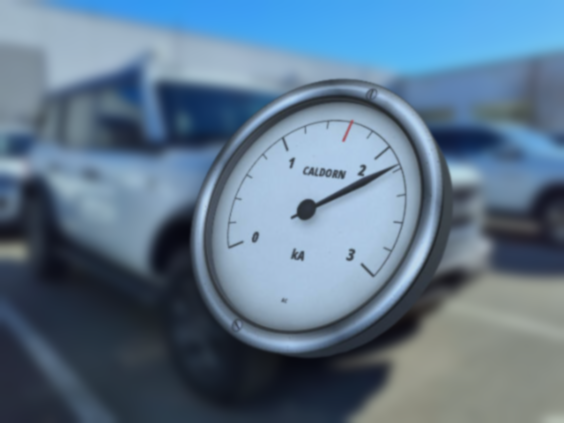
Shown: 2.2 kA
